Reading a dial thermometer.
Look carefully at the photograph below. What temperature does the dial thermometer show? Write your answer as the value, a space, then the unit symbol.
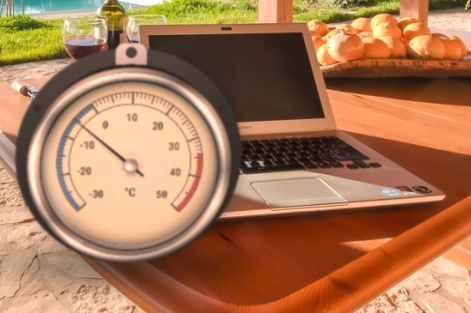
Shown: -5 °C
